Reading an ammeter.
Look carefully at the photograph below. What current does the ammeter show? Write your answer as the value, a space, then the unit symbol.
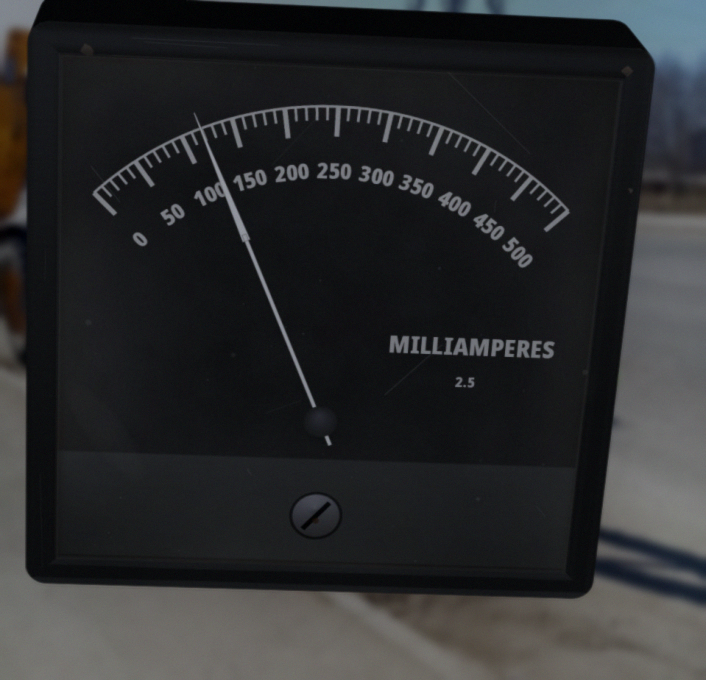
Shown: 120 mA
